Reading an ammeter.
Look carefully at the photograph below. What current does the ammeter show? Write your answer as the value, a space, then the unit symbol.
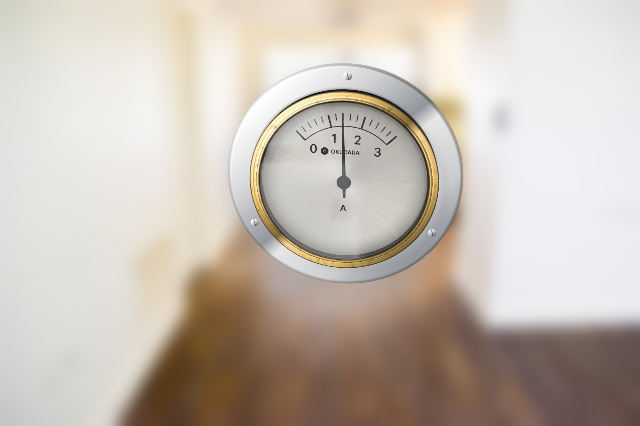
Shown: 1.4 A
